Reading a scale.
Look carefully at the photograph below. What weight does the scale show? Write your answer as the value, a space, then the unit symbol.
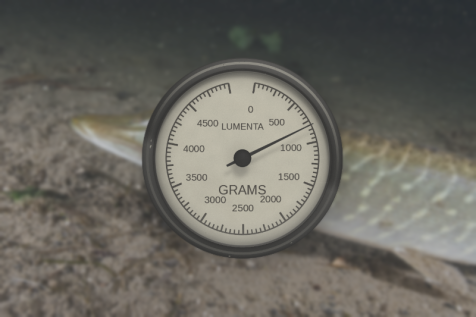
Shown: 800 g
